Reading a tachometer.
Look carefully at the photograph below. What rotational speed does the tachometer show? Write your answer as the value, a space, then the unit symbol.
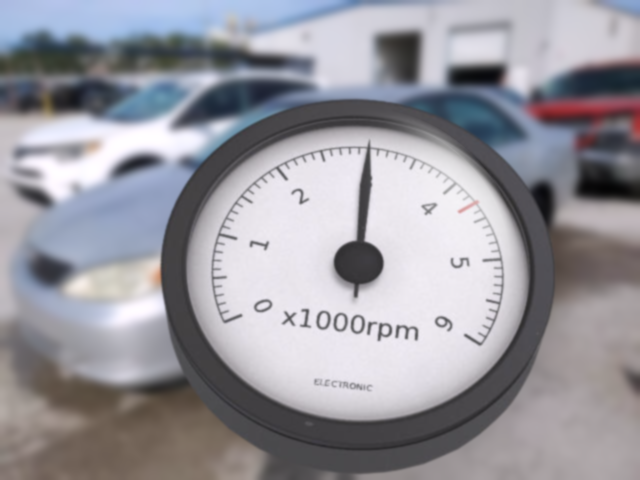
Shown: 3000 rpm
